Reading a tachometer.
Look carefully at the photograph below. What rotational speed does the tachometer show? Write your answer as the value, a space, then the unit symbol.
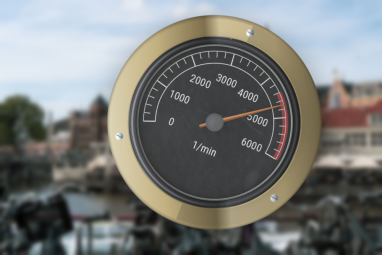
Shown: 4700 rpm
